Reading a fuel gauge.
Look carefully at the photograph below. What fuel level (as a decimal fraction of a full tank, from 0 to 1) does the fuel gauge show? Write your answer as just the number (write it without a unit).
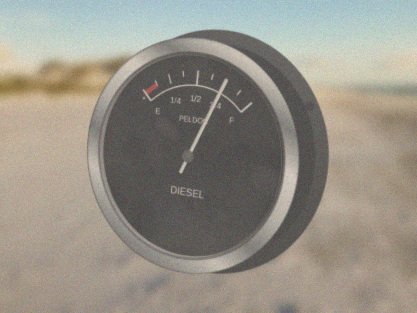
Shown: 0.75
